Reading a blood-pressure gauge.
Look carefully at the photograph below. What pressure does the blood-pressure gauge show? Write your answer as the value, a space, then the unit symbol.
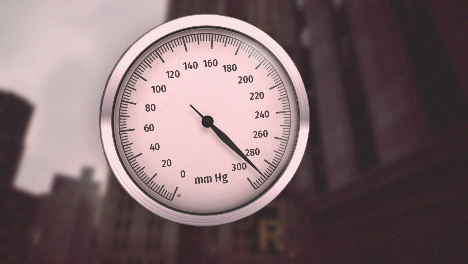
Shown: 290 mmHg
